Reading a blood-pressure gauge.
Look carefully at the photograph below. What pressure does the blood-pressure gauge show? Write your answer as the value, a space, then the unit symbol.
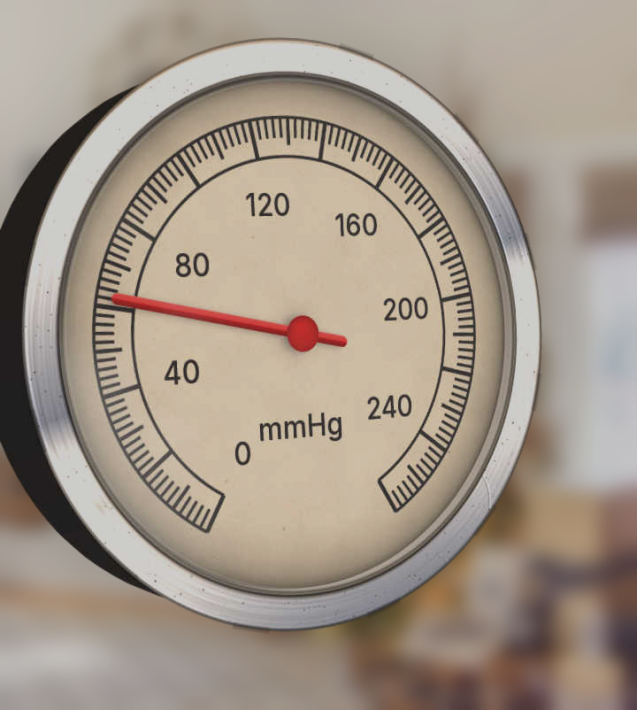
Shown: 62 mmHg
